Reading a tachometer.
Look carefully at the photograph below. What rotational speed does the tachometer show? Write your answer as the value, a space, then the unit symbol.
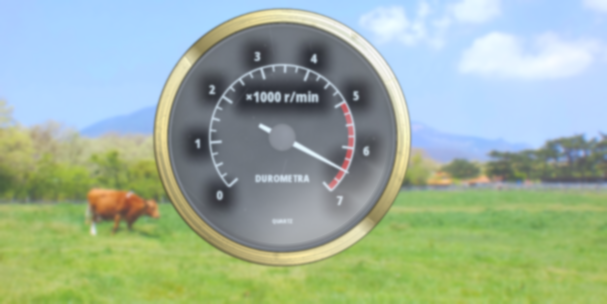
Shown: 6500 rpm
